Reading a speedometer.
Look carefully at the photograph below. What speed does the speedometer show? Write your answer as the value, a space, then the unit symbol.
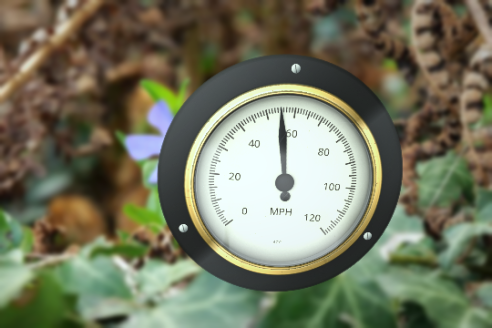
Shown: 55 mph
